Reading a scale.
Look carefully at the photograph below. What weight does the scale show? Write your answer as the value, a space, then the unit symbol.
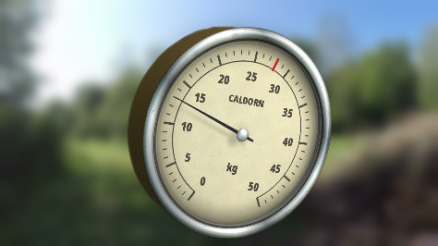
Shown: 13 kg
